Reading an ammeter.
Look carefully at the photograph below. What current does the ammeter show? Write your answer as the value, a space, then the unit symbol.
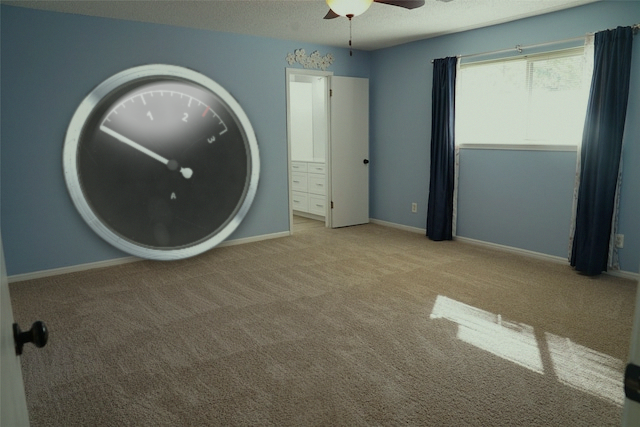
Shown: 0 A
